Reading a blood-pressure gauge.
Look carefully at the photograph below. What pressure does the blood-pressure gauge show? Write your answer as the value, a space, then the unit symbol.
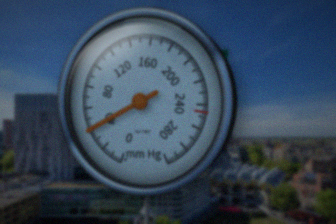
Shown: 40 mmHg
